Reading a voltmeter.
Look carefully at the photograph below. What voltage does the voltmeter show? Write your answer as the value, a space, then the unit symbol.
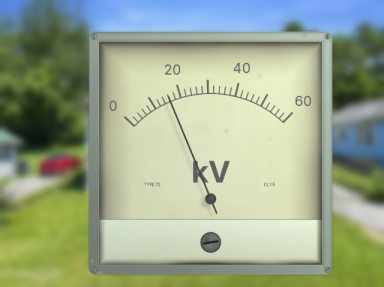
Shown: 16 kV
